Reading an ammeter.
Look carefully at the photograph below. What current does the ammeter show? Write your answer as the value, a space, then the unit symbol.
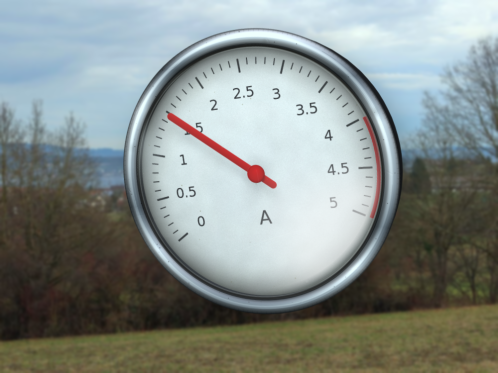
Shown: 1.5 A
